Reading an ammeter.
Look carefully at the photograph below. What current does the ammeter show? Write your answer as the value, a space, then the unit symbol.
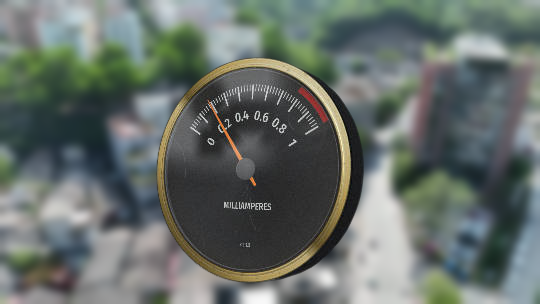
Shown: 0.2 mA
